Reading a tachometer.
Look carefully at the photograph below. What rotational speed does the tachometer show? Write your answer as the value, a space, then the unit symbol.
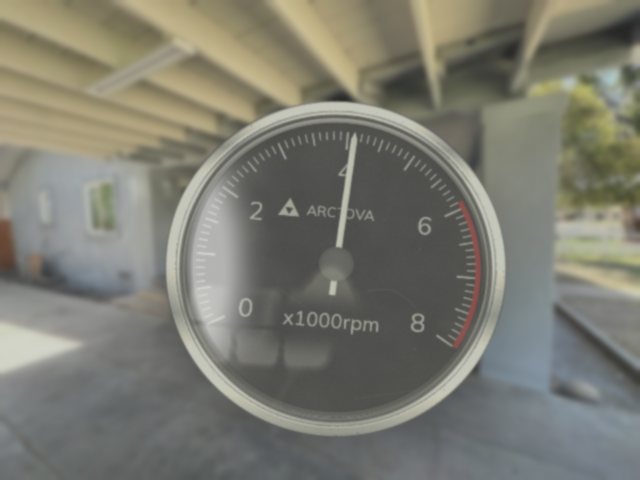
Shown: 4100 rpm
